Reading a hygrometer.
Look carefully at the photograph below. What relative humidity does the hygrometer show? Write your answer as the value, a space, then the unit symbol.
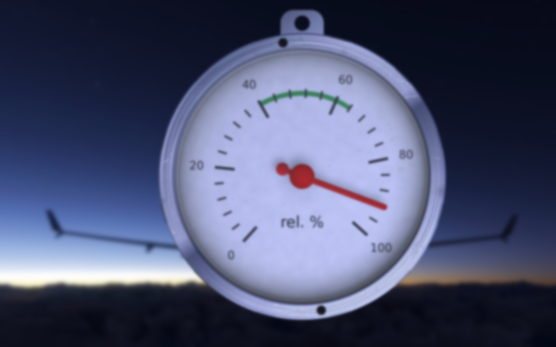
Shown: 92 %
